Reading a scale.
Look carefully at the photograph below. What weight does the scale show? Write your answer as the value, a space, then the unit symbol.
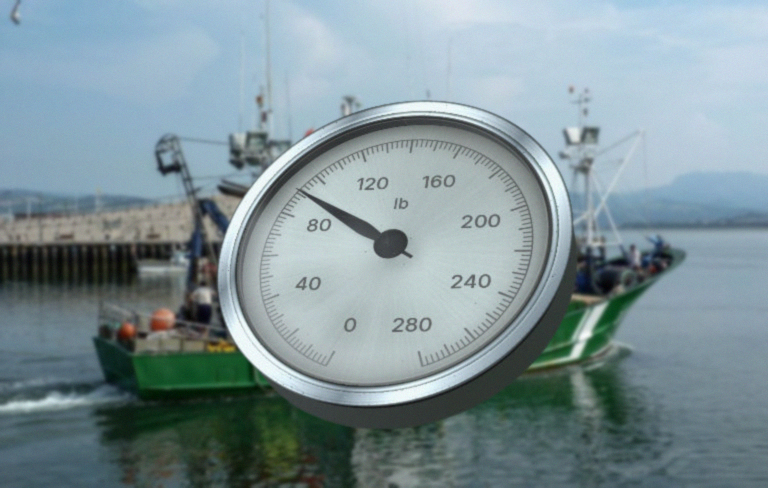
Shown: 90 lb
